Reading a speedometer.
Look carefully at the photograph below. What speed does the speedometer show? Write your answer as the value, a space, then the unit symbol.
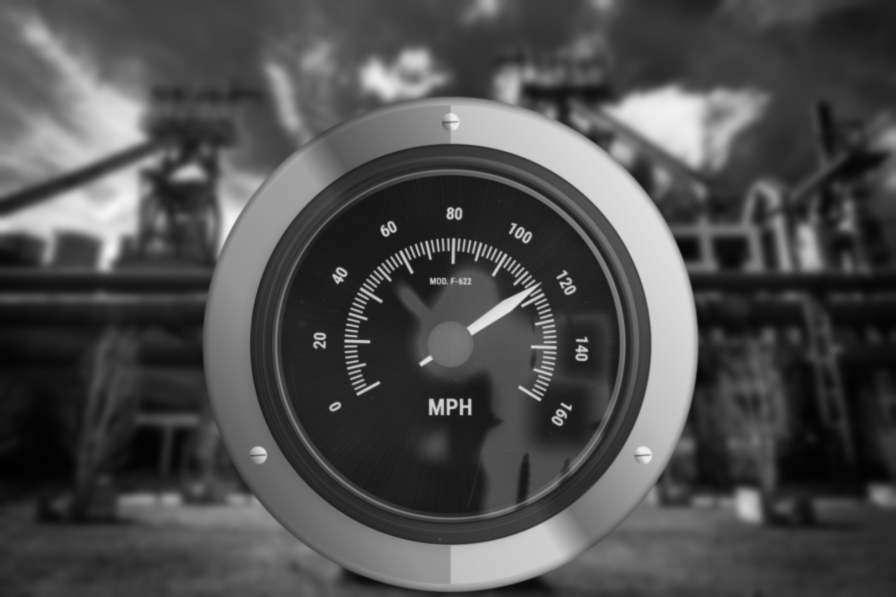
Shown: 116 mph
